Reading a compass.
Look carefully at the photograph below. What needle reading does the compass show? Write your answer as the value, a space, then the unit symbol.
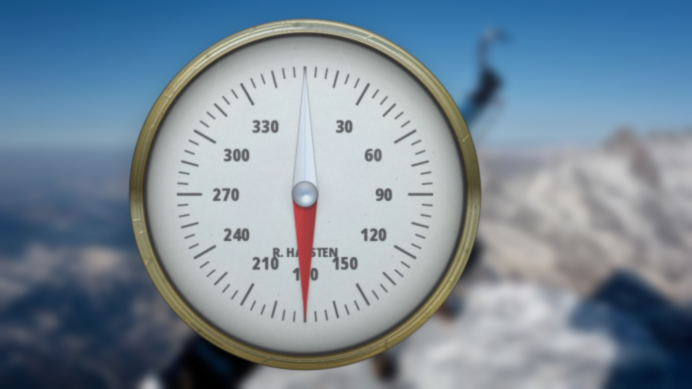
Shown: 180 °
